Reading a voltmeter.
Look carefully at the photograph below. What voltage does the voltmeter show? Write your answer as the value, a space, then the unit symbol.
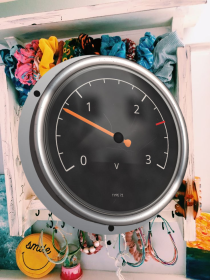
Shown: 0.7 V
